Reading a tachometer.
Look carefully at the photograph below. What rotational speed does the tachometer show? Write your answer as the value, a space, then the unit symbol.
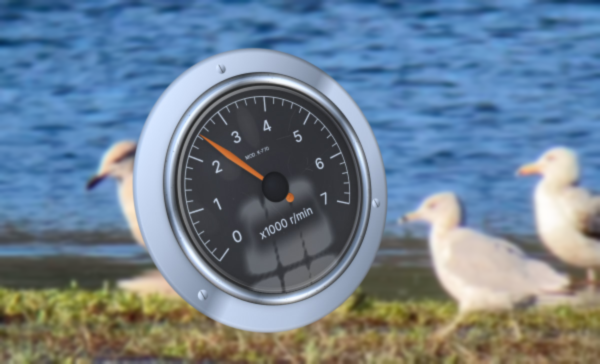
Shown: 2400 rpm
